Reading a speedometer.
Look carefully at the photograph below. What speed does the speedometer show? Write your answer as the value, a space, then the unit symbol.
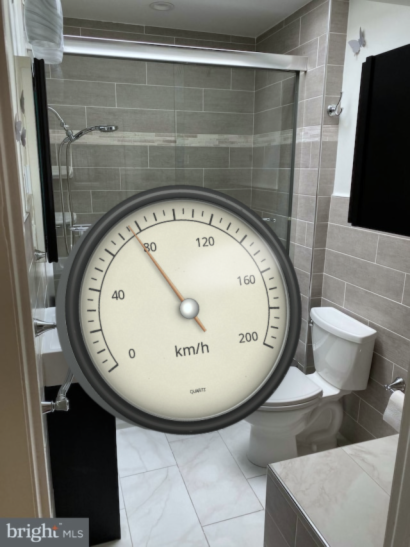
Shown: 75 km/h
